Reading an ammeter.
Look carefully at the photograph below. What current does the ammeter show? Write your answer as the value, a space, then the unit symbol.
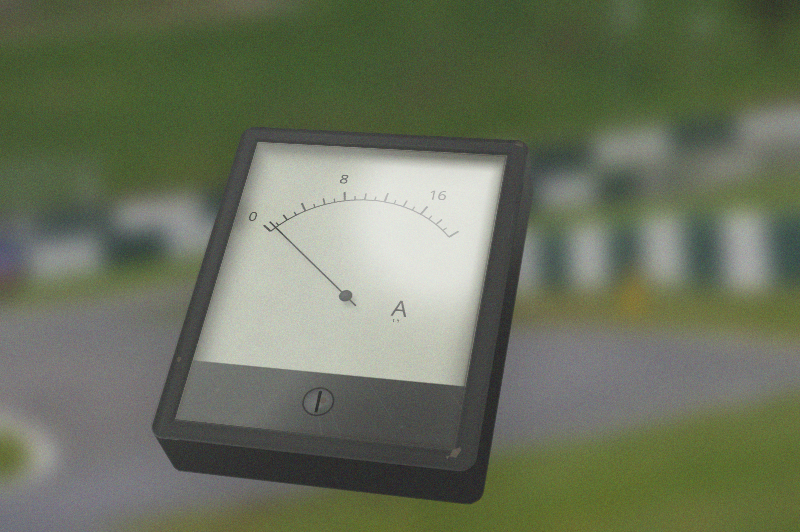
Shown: 0.5 A
